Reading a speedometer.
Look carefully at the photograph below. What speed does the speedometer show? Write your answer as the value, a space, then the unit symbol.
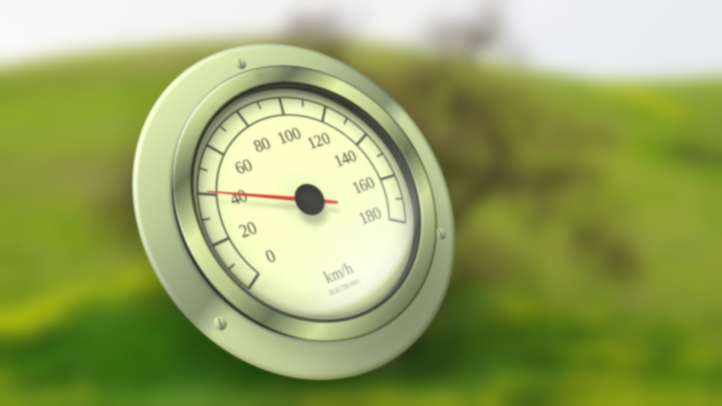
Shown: 40 km/h
